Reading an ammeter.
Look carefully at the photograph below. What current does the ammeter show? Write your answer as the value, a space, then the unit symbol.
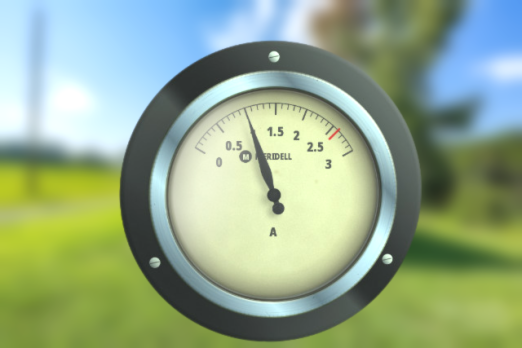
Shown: 1 A
